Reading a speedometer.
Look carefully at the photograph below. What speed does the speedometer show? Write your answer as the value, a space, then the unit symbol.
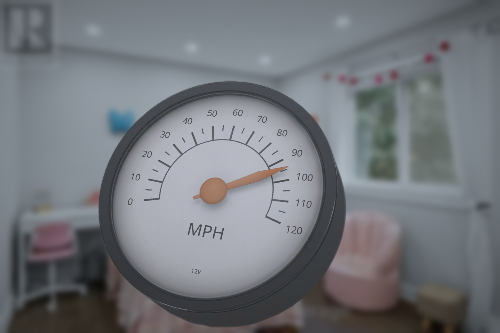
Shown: 95 mph
